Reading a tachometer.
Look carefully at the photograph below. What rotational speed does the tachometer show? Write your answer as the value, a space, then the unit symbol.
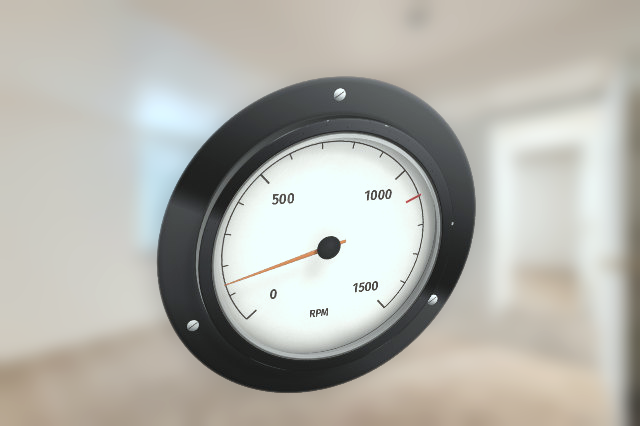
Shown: 150 rpm
